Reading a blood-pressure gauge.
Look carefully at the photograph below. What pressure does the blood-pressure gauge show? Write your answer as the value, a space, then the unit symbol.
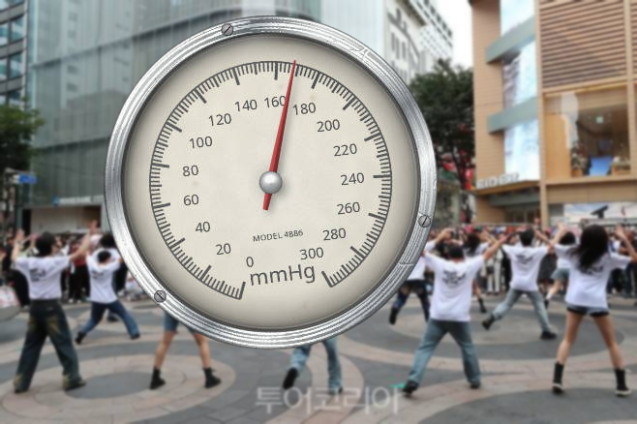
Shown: 168 mmHg
